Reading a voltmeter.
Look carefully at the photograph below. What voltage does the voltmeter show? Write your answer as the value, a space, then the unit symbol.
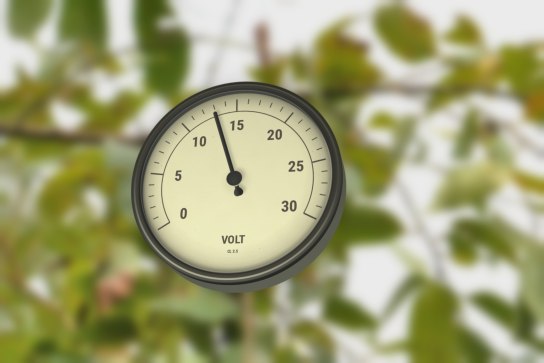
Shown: 13 V
